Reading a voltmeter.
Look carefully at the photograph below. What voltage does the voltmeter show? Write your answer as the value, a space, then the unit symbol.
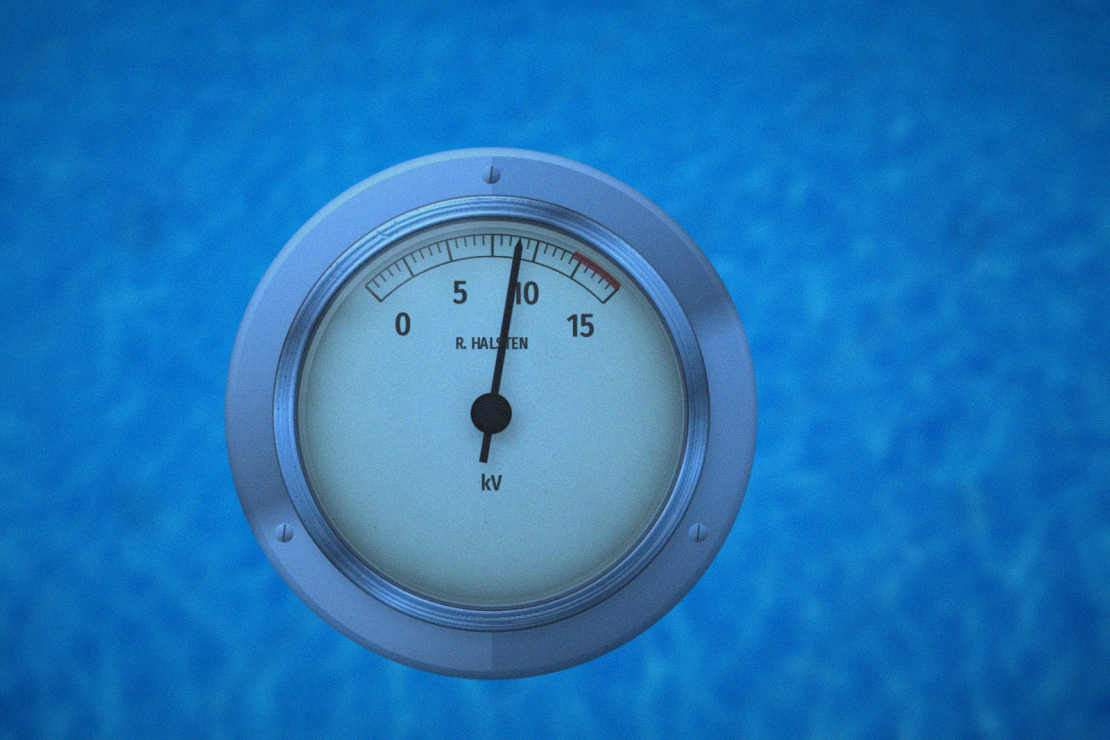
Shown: 9 kV
